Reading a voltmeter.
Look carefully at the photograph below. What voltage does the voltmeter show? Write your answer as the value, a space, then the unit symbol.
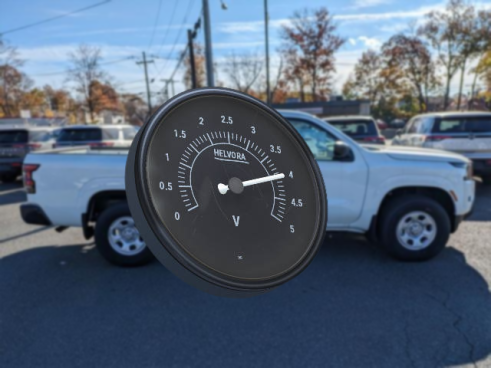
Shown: 4 V
